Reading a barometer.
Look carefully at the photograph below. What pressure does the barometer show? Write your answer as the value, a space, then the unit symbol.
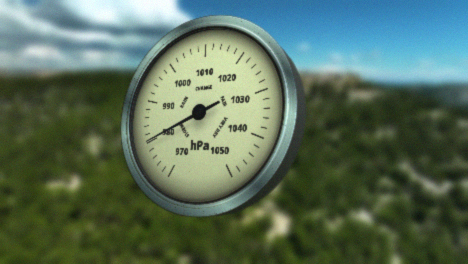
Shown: 980 hPa
